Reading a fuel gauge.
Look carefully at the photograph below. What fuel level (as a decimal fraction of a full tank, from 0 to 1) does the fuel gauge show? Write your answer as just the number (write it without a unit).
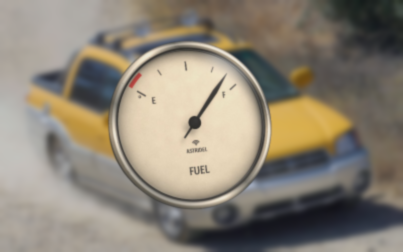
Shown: 0.875
